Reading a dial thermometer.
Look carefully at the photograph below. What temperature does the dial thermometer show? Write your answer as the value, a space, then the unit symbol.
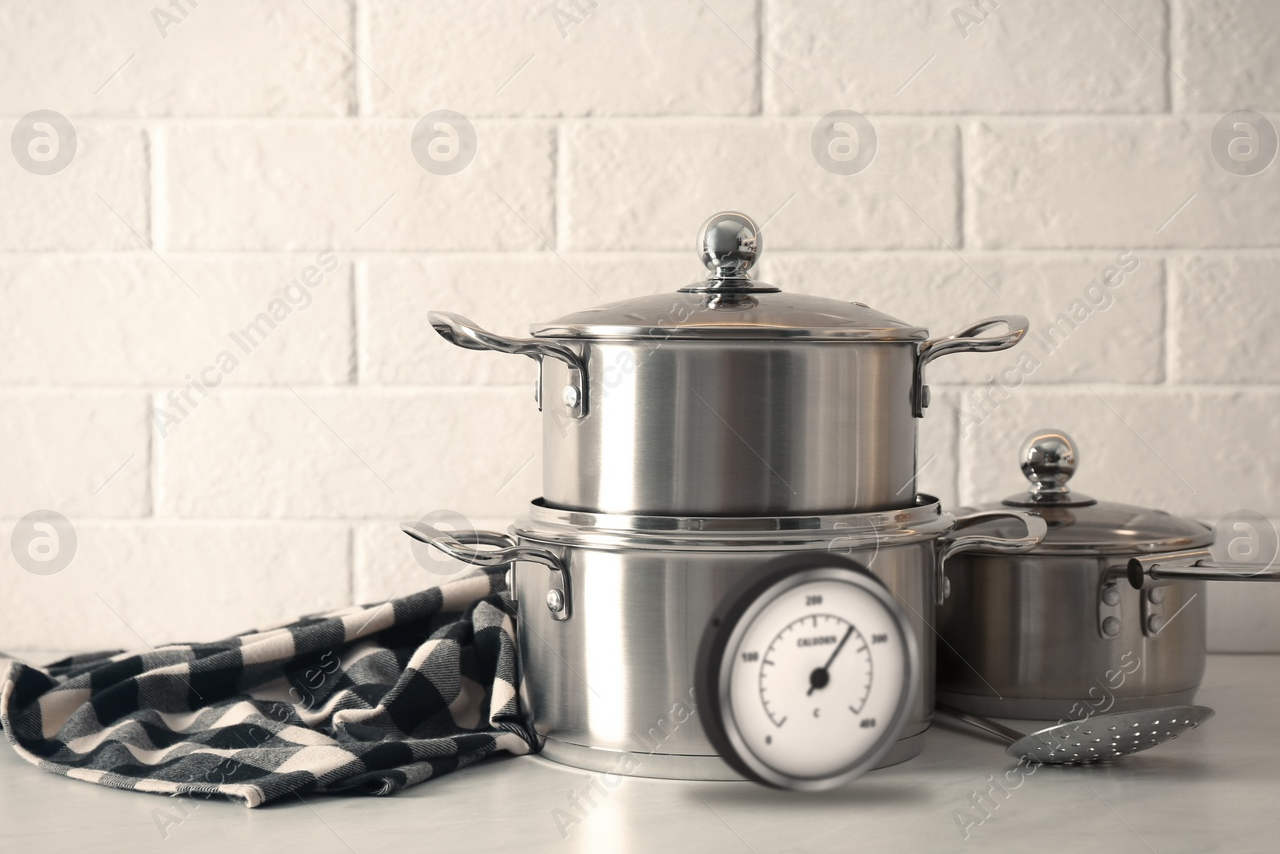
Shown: 260 °C
